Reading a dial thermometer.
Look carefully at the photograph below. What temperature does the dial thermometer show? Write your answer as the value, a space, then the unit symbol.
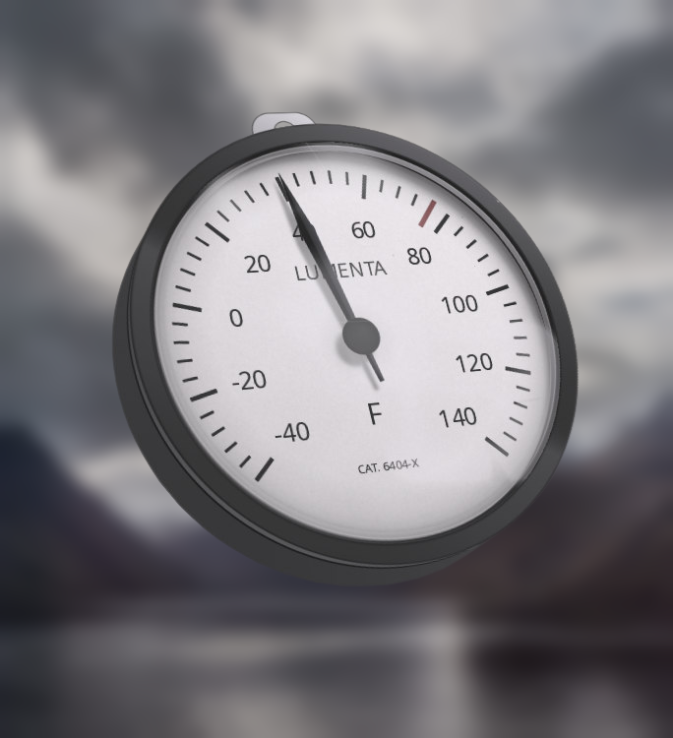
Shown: 40 °F
